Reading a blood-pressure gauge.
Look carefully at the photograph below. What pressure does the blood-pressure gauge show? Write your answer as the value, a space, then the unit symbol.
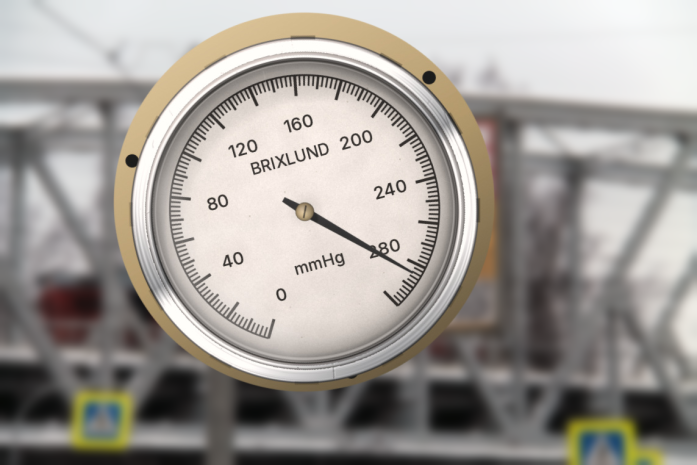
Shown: 284 mmHg
